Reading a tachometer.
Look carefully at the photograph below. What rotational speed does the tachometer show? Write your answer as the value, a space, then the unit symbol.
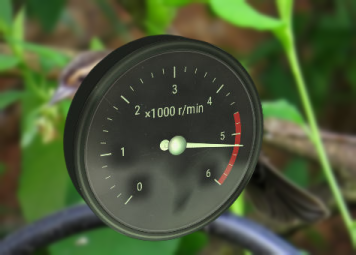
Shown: 5200 rpm
